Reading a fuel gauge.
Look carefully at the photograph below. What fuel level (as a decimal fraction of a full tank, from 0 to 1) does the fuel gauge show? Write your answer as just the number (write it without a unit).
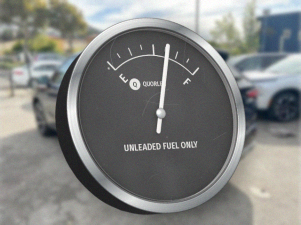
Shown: 0.625
